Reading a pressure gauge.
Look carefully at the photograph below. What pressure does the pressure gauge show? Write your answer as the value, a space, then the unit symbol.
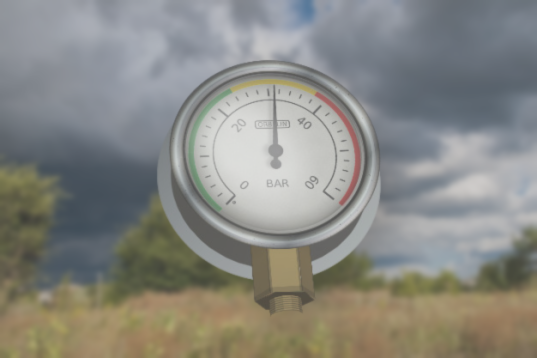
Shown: 31 bar
